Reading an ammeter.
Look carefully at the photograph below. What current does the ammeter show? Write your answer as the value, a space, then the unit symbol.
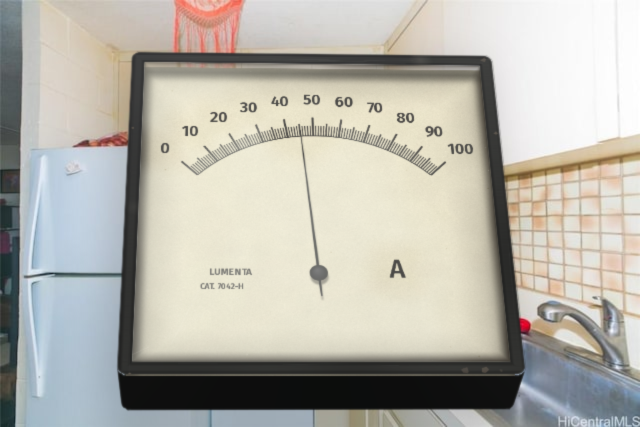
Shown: 45 A
